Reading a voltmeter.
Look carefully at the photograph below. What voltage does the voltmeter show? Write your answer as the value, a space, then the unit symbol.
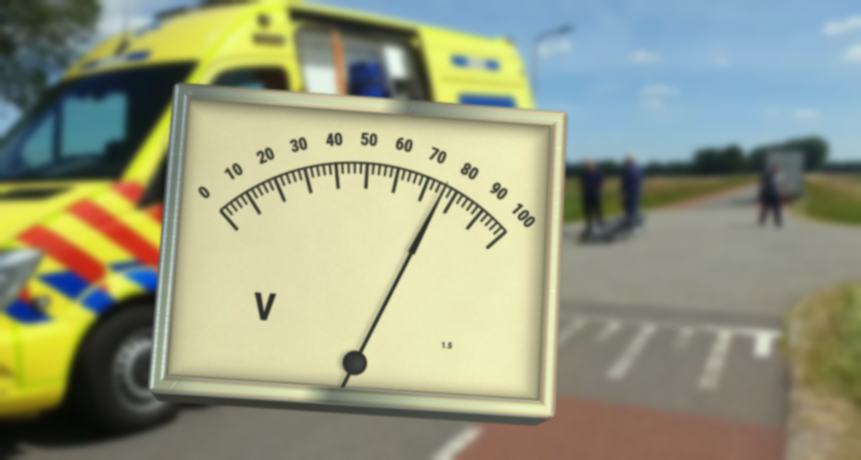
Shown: 76 V
